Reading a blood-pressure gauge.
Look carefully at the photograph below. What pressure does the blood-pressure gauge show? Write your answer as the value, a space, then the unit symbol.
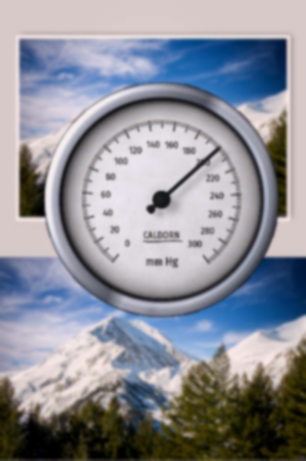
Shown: 200 mmHg
